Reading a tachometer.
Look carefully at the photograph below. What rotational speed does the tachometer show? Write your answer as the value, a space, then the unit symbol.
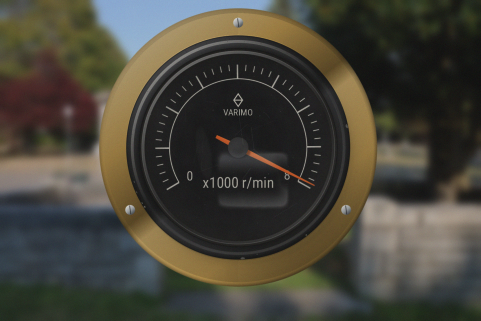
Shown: 7900 rpm
